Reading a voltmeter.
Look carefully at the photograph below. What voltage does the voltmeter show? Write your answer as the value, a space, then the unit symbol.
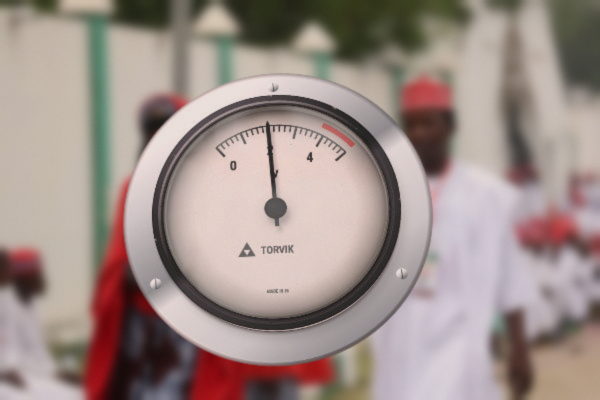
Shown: 2 V
